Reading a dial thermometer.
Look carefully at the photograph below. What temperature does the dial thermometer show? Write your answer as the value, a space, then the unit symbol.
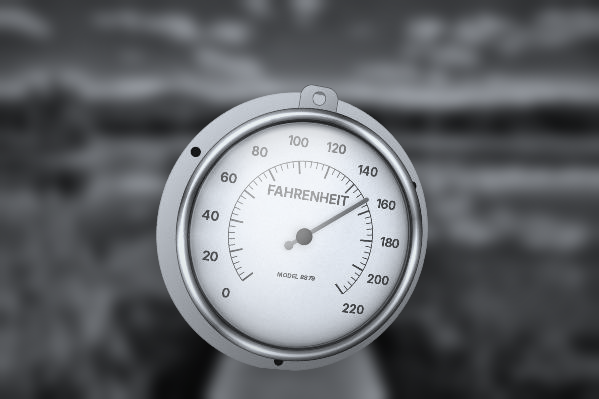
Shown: 152 °F
